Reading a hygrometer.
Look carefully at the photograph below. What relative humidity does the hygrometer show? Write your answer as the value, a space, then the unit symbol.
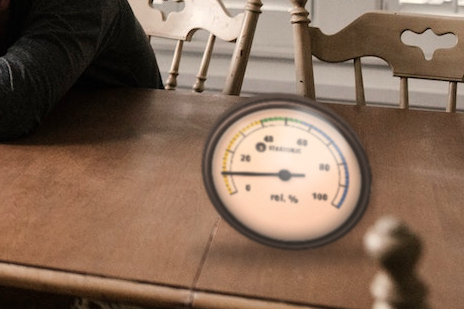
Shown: 10 %
